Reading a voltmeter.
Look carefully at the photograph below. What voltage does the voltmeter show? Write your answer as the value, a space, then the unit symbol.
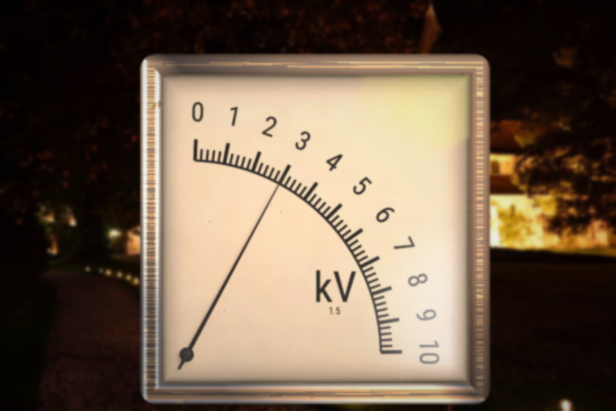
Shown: 3 kV
